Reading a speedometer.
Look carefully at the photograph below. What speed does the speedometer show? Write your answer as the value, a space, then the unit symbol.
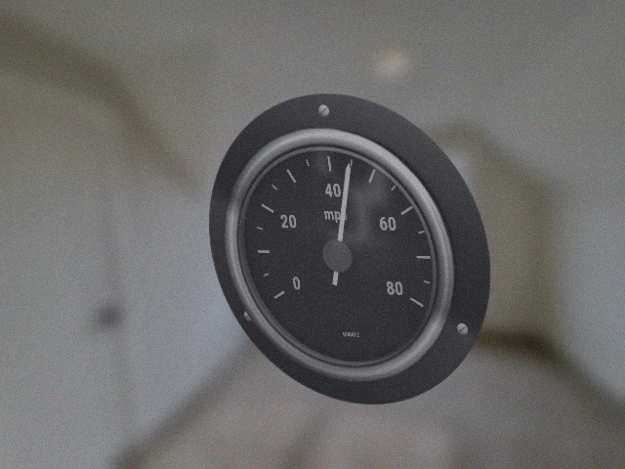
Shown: 45 mph
